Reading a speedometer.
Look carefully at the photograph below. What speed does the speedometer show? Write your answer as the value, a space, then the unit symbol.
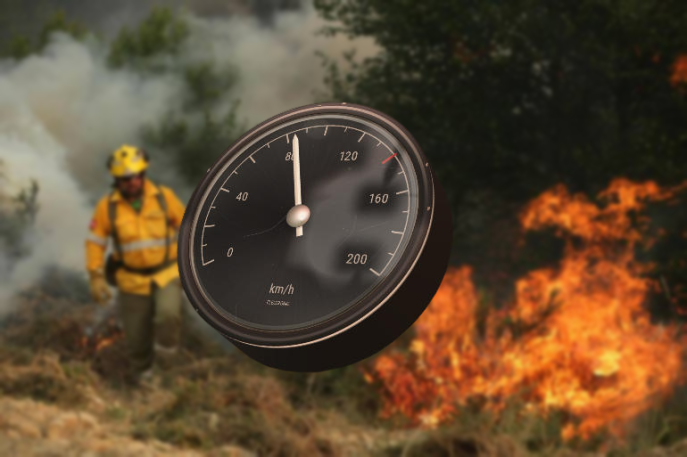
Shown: 85 km/h
